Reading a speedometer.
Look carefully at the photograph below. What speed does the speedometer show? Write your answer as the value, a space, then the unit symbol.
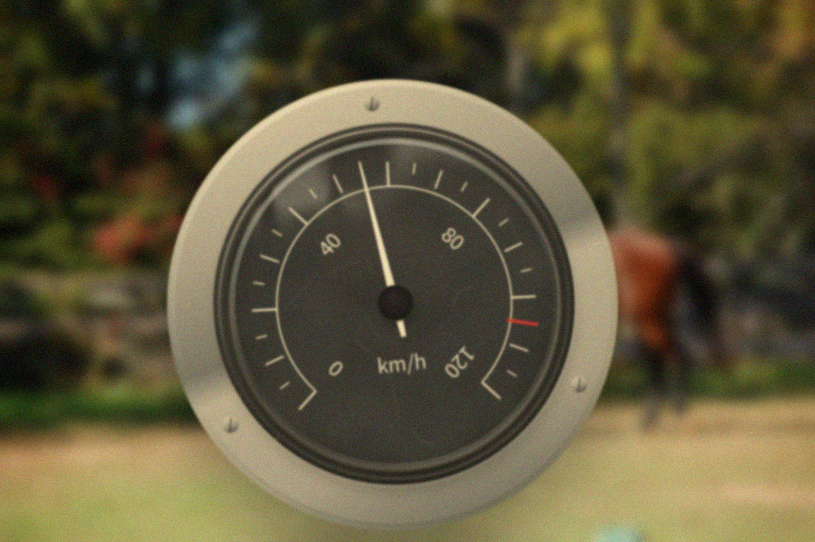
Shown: 55 km/h
